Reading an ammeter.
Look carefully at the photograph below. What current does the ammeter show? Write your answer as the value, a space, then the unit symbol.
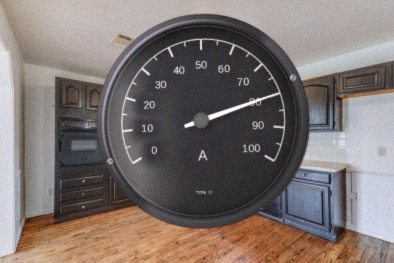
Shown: 80 A
